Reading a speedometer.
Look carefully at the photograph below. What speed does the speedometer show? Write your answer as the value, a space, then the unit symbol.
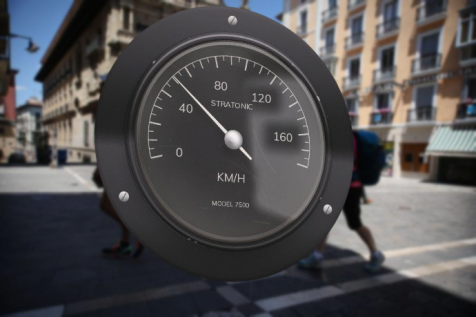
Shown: 50 km/h
